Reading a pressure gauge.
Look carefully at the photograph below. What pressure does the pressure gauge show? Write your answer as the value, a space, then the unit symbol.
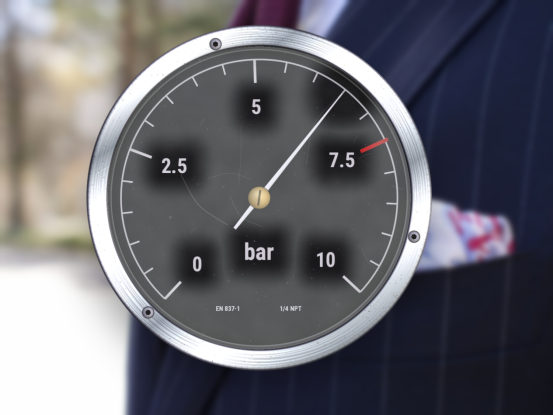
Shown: 6.5 bar
